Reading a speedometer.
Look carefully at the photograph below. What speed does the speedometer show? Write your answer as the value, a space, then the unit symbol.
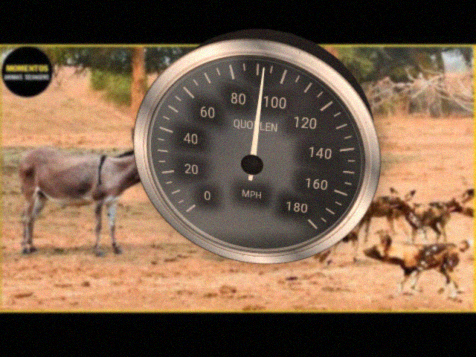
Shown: 92.5 mph
